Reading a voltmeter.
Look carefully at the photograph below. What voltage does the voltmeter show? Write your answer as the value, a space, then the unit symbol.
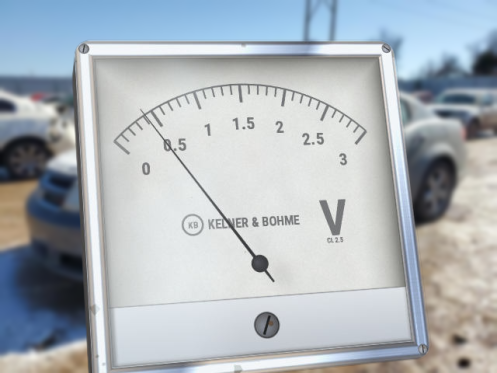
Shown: 0.4 V
